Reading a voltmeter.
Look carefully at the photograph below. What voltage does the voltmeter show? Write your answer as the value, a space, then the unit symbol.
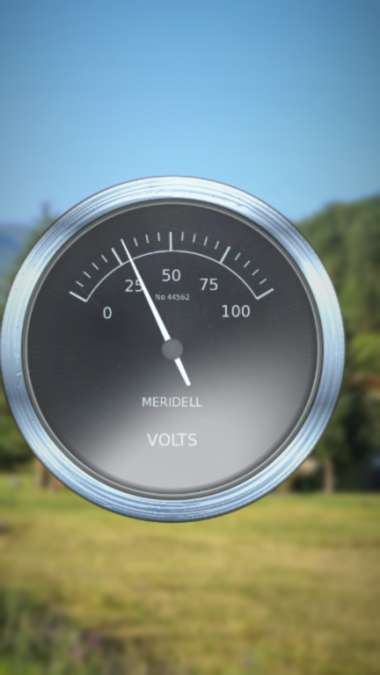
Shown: 30 V
